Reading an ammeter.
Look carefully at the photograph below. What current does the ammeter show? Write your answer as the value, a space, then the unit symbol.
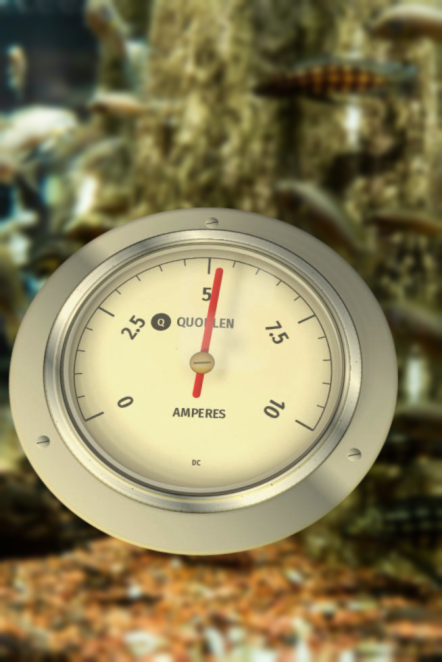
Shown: 5.25 A
